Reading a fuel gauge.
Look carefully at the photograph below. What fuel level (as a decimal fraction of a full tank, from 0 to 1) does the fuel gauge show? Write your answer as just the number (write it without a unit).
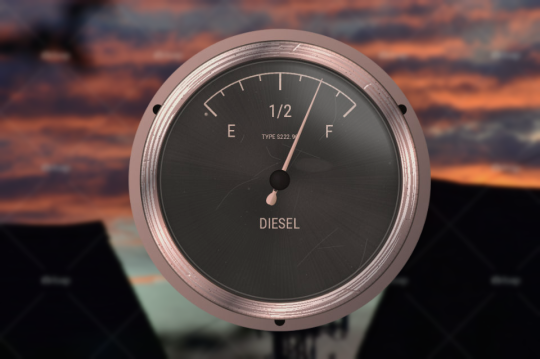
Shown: 0.75
